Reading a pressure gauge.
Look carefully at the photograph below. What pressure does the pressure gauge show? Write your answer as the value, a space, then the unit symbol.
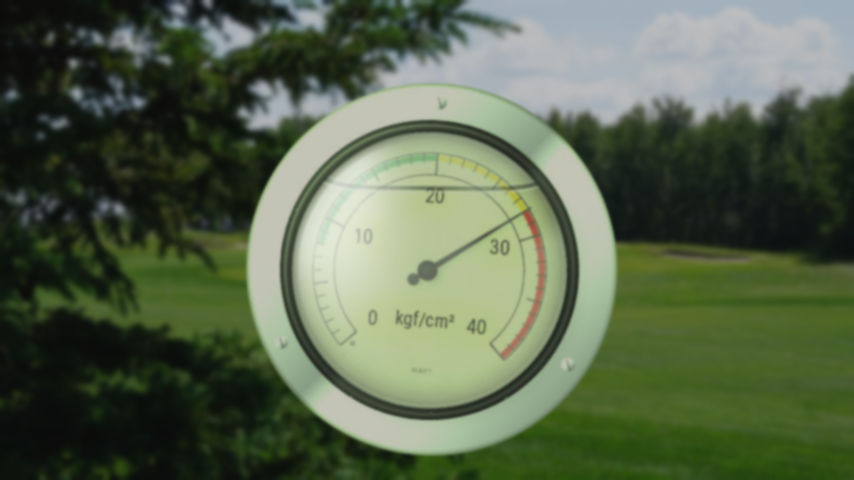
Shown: 28 kg/cm²
